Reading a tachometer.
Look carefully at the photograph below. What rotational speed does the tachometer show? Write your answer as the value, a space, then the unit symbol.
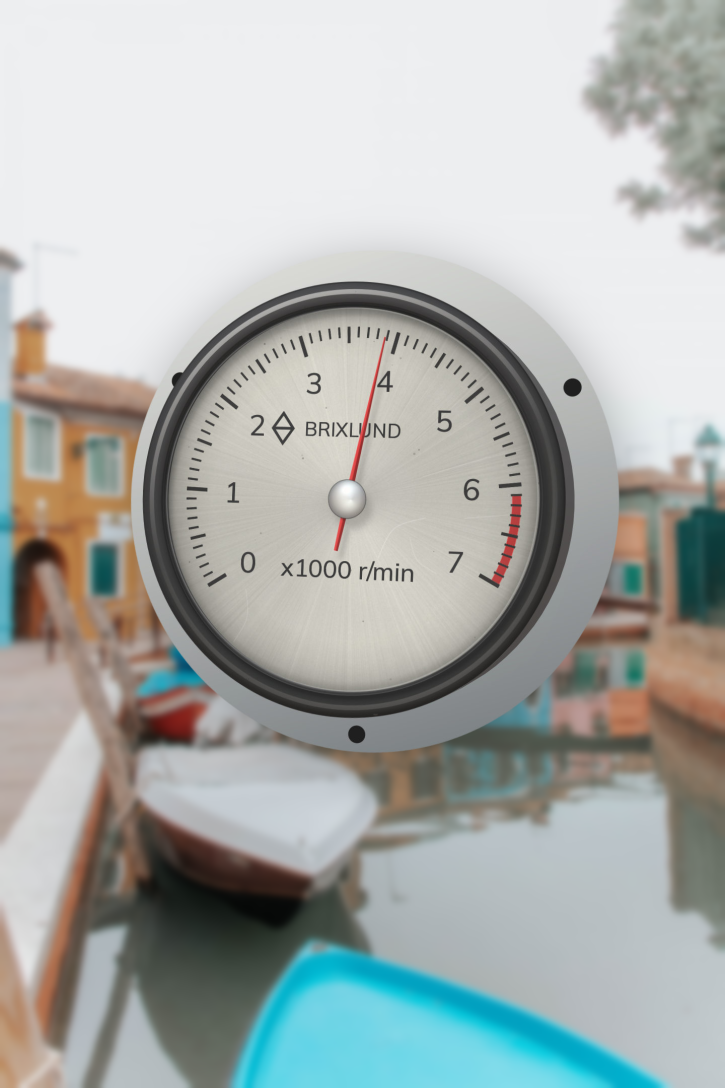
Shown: 3900 rpm
